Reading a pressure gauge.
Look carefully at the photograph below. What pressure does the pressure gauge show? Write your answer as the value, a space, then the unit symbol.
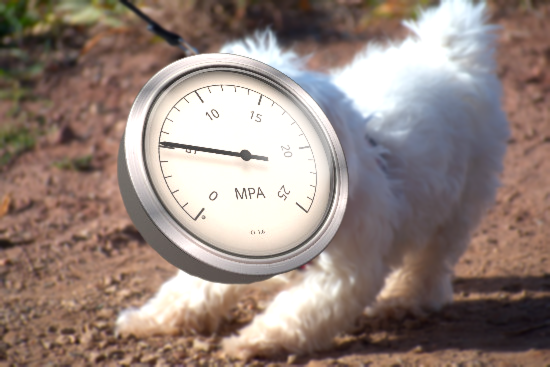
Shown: 5 MPa
